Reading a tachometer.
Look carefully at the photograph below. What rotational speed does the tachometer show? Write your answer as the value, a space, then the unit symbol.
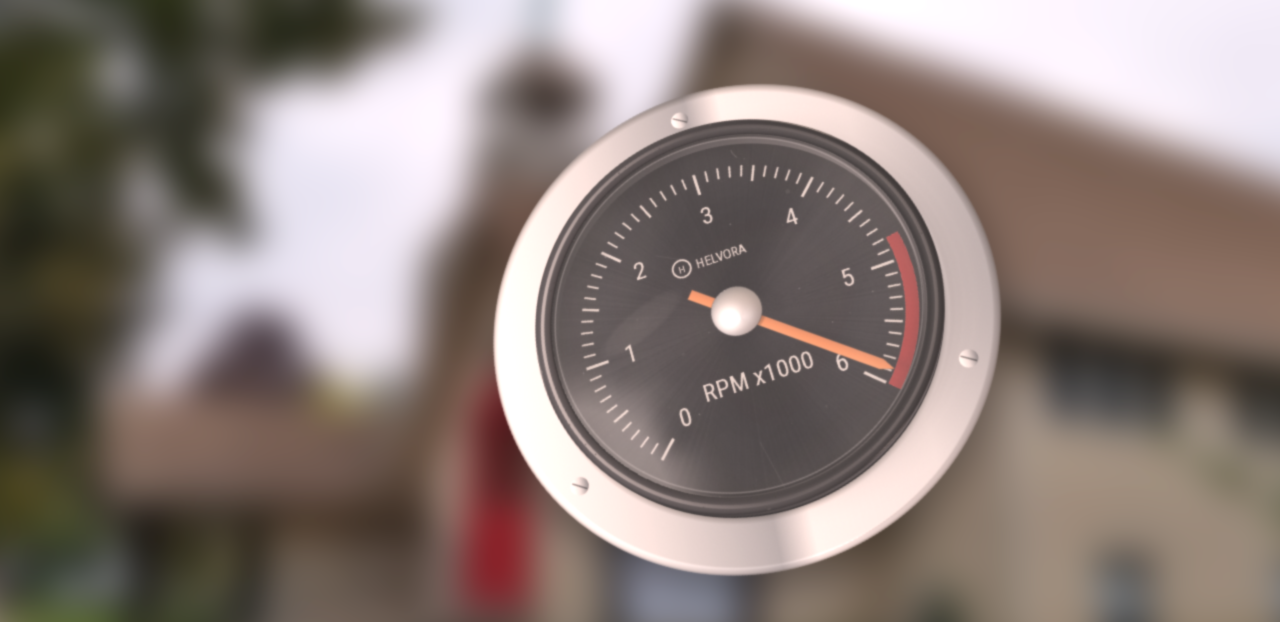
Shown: 5900 rpm
